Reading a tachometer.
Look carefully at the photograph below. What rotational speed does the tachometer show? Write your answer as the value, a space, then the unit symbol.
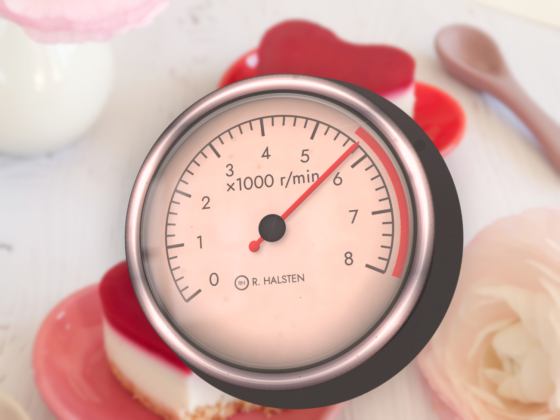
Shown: 5800 rpm
